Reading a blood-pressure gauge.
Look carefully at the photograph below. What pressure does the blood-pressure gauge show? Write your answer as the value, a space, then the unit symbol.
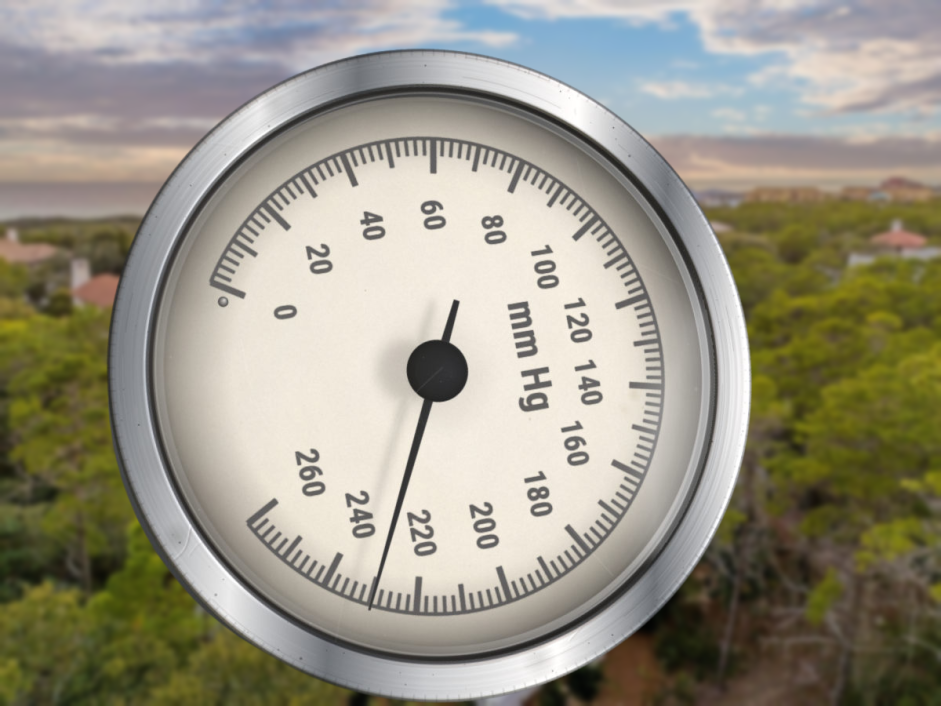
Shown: 230 mmHg
